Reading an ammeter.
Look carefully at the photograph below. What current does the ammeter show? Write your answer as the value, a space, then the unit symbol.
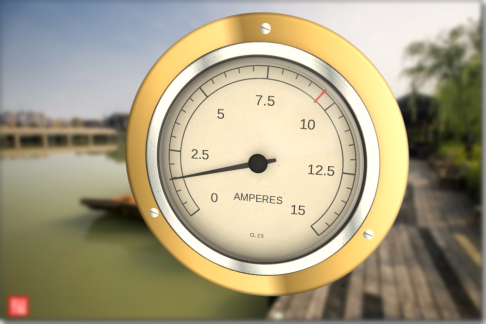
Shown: 1.5 A
